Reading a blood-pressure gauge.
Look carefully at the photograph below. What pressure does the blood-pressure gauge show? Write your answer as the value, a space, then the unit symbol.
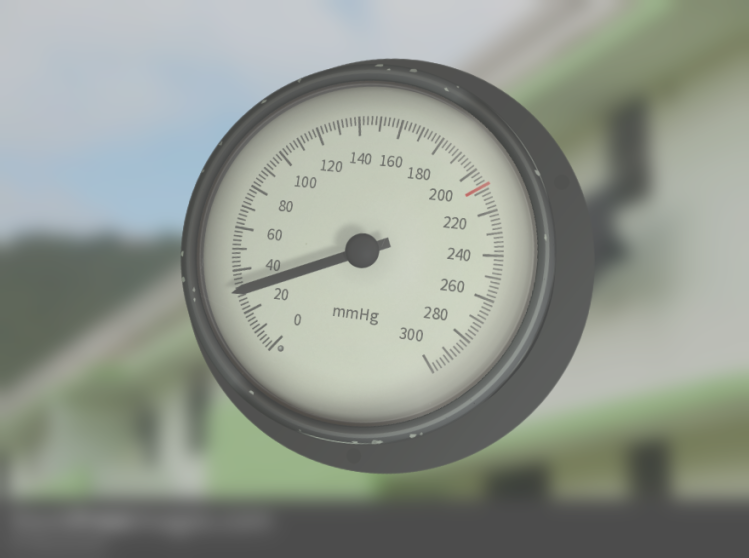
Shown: 30 mmHg
